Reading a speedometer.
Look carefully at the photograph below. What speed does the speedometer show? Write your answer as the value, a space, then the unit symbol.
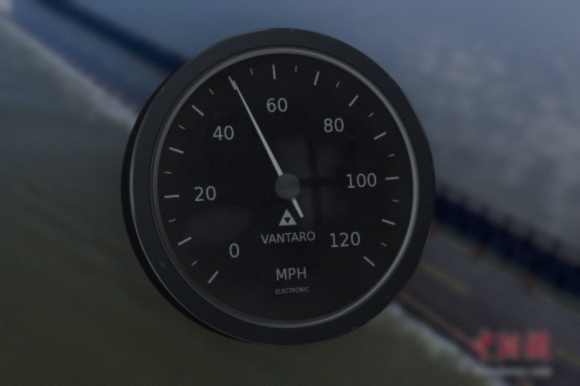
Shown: 50 mph
